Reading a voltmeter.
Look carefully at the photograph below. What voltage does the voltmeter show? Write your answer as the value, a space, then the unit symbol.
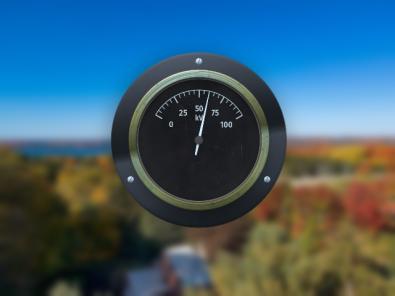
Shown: 60 kV
